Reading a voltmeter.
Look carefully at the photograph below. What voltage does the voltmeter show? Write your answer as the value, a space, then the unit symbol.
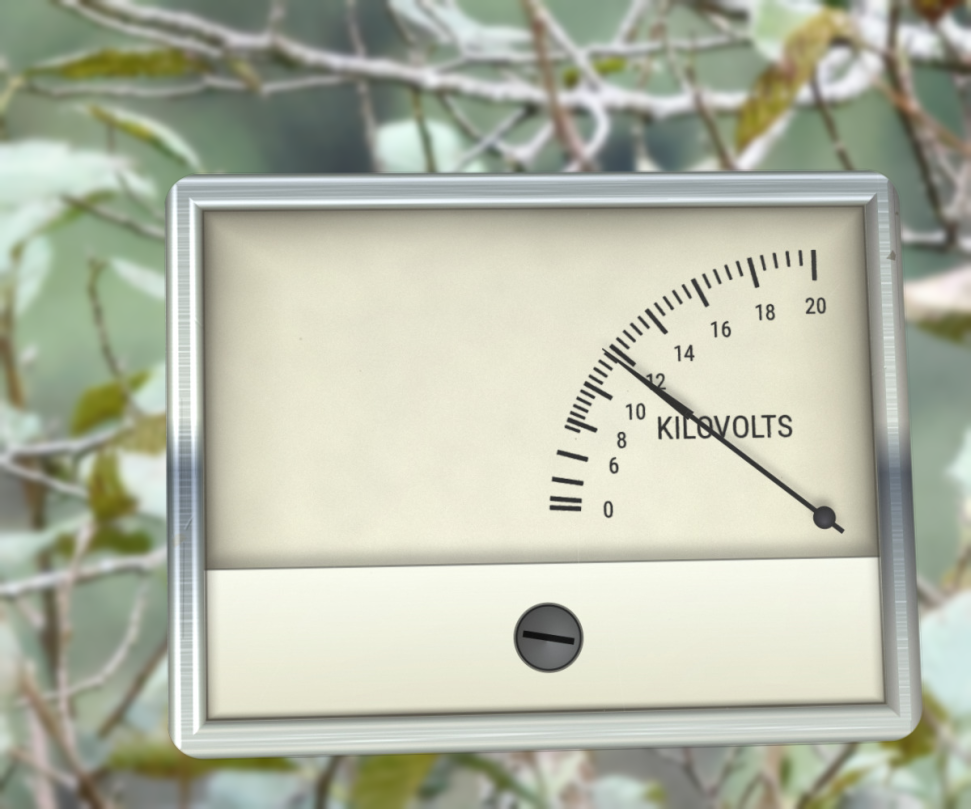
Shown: 11.6 kV
